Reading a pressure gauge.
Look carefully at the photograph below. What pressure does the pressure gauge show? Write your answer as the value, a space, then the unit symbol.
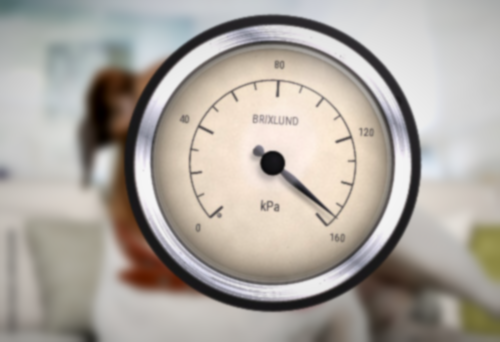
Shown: 155 kPa
